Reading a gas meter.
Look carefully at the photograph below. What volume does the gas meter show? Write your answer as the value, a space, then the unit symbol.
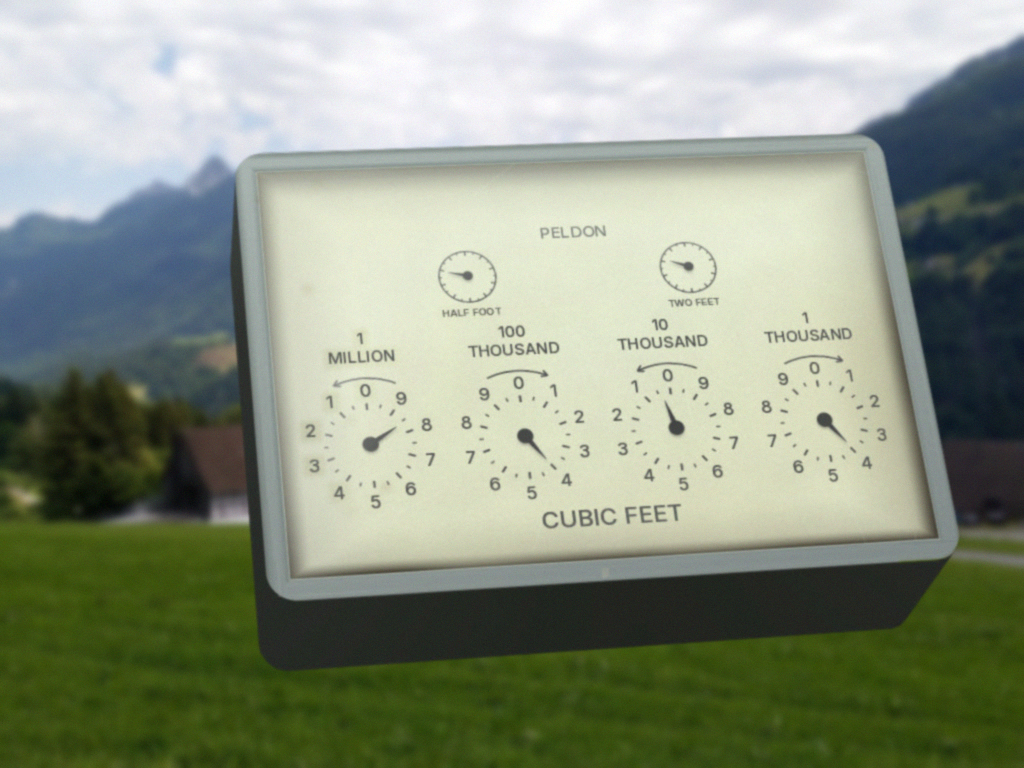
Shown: 840400 ft³
